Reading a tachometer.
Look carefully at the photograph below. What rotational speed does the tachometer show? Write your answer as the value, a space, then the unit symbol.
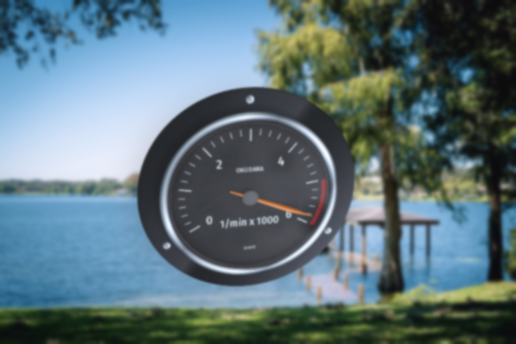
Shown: 5800 rpm
